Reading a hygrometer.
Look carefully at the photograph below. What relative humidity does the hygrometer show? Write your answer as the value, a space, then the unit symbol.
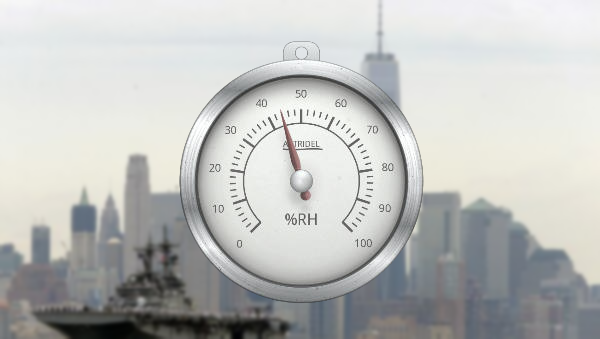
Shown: 44 %
